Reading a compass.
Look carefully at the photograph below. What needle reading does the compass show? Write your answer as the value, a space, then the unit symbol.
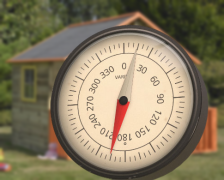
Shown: 195 °
